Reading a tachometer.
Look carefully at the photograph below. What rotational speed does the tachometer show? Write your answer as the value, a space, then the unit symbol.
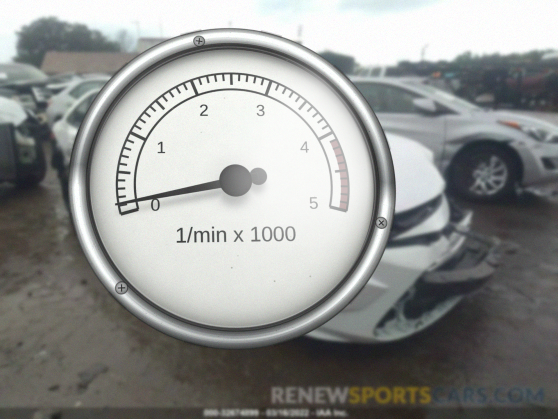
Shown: 100 rpm
